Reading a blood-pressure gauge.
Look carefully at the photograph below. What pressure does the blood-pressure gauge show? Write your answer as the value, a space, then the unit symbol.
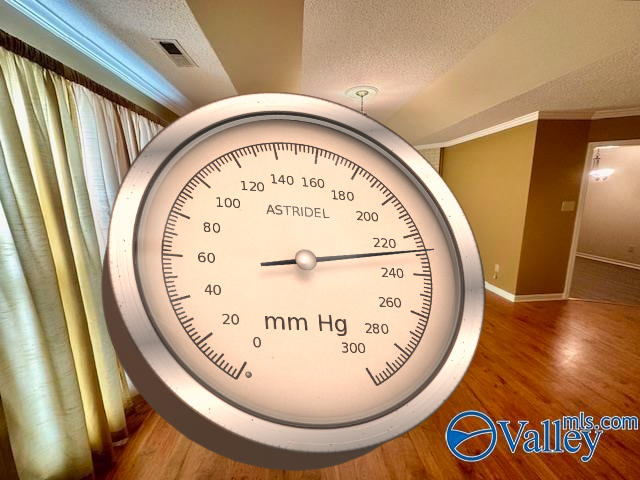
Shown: 230 mmHg
